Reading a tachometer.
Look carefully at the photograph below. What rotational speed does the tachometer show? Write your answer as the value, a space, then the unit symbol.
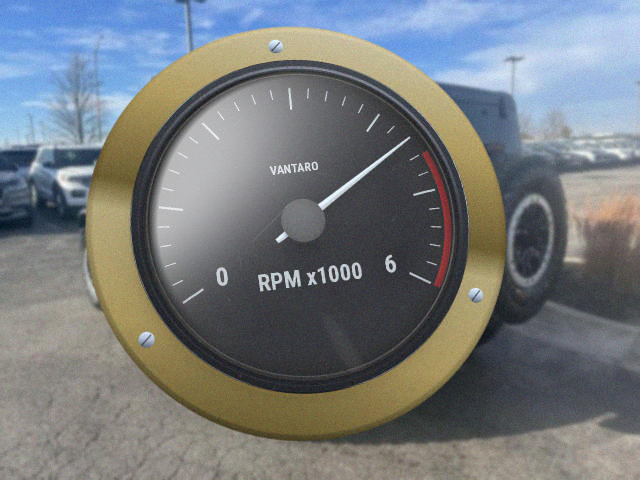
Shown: 4400 rpm
